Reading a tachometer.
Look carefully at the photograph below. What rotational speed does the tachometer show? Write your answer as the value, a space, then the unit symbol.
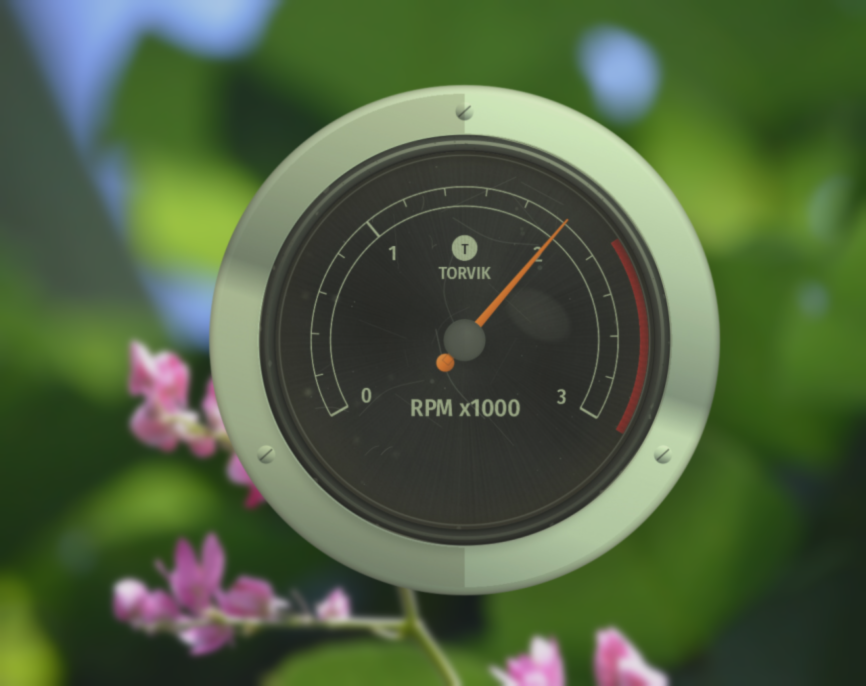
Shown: 2000 rpm
